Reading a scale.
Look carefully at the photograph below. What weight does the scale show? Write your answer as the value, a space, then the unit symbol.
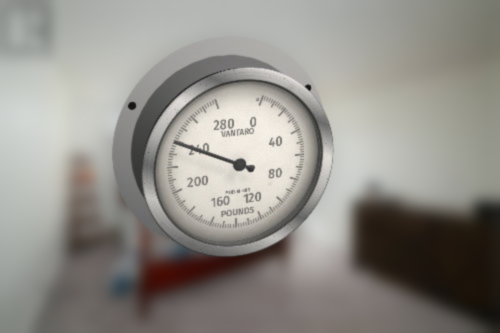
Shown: 240 lb
